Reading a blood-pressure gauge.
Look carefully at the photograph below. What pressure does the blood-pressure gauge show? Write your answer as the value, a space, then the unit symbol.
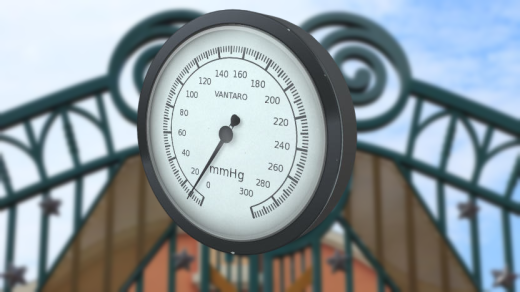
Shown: 10 mmHg
